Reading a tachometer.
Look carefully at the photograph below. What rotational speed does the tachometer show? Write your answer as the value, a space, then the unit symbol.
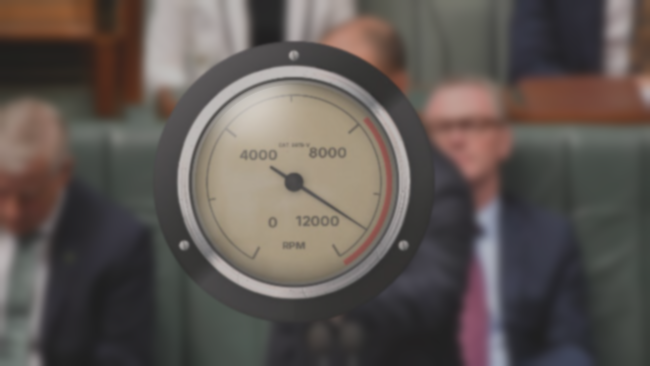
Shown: 11000 rpm
